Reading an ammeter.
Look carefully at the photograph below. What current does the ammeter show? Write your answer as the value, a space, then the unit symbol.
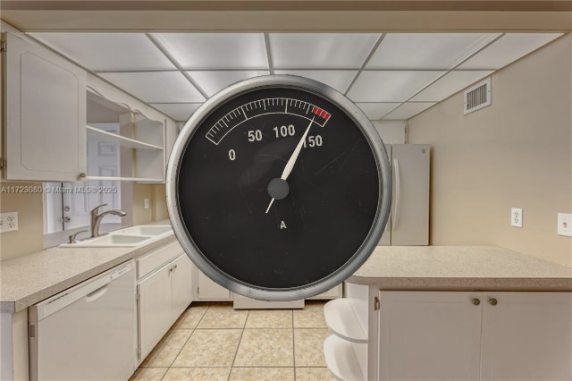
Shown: 135 A
